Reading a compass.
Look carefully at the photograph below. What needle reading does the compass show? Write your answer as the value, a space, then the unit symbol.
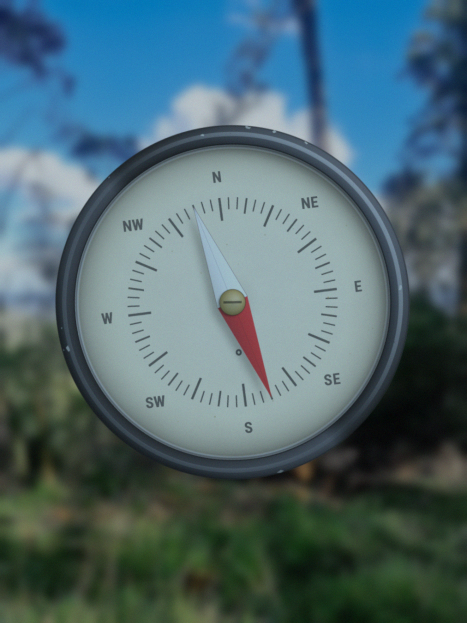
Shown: 165 °
